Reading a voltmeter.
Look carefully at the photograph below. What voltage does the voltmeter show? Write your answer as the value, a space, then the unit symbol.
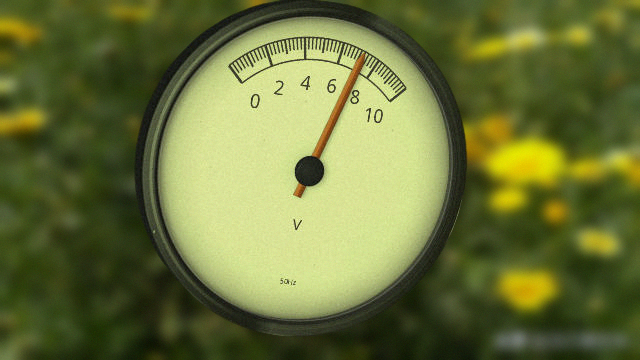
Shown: 7 V
